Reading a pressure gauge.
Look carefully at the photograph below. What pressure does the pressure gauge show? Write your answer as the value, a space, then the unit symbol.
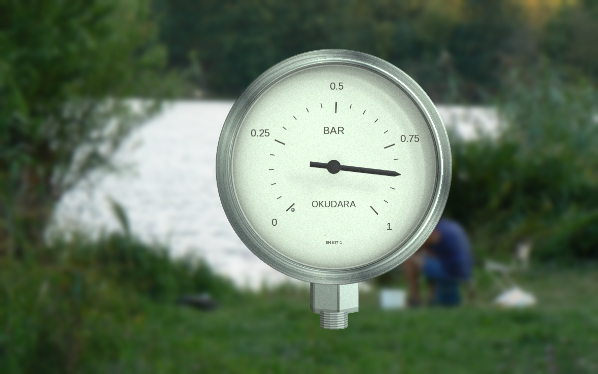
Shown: 0.85 bar
